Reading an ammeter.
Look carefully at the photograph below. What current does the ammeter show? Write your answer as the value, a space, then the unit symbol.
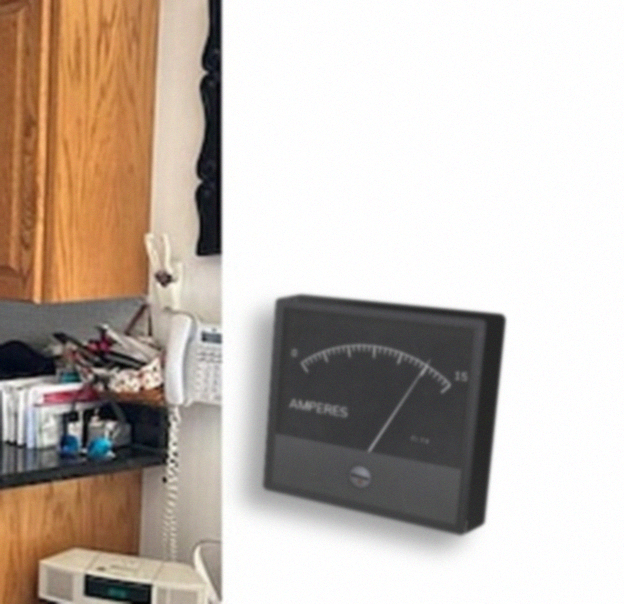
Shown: 12.5 A
